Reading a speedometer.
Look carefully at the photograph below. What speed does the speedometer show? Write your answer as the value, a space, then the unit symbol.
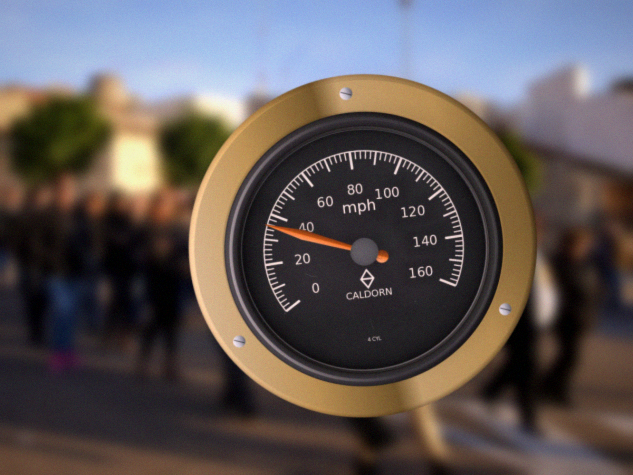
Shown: 36 mph
